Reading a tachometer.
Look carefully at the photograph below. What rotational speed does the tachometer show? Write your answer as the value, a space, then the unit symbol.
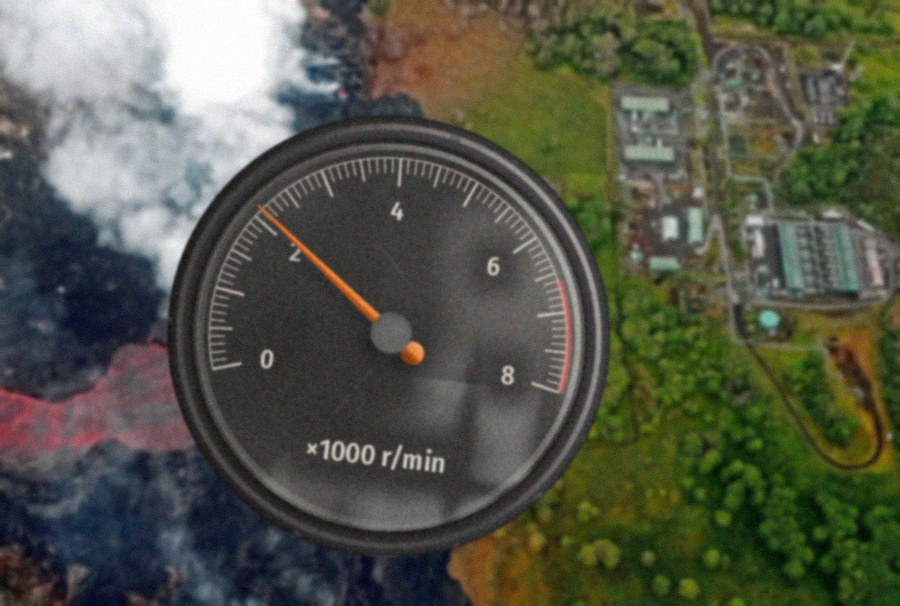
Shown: 2100 rpm
